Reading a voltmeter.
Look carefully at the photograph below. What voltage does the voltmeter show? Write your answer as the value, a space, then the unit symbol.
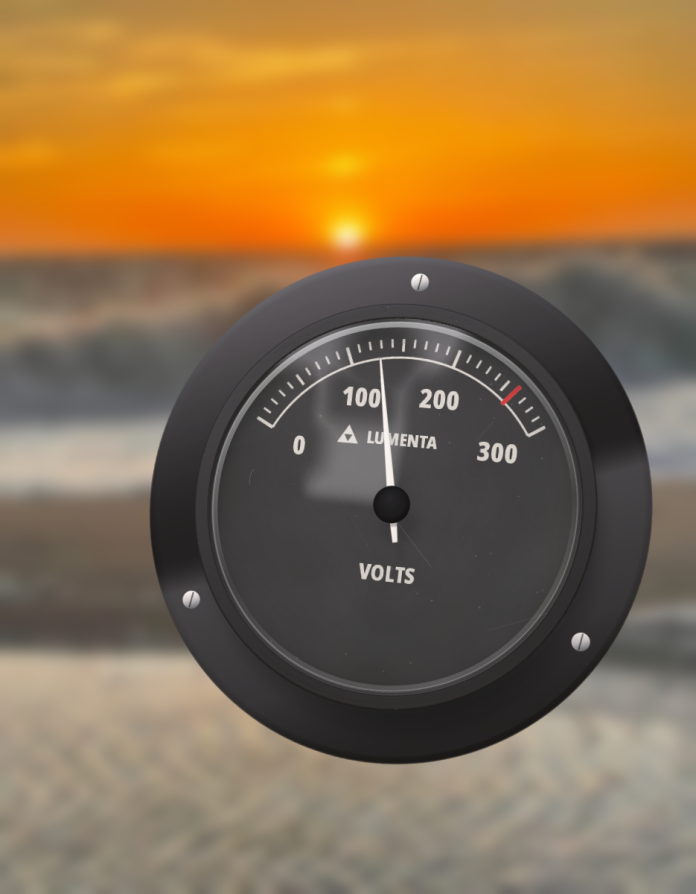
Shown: 130 V
